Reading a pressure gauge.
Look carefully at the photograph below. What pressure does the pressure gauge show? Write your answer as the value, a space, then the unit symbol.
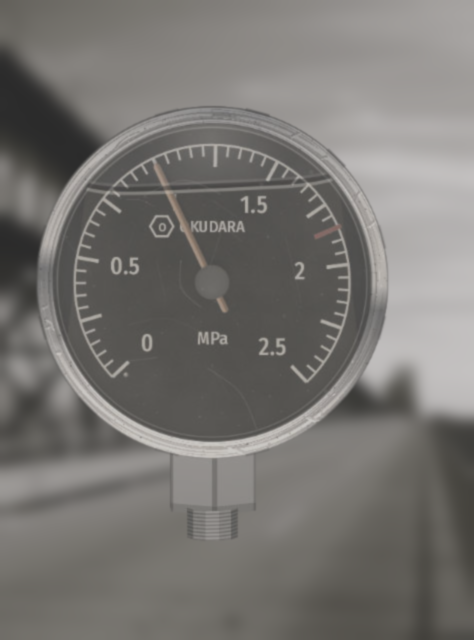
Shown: 1 MPa
